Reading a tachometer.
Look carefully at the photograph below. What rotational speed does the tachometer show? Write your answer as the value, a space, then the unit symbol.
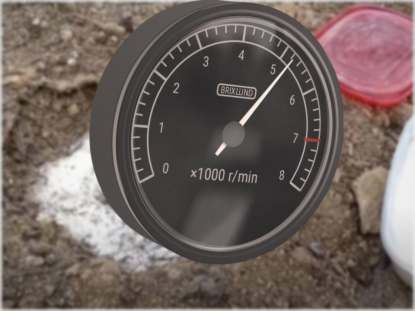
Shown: 5200 rpm
